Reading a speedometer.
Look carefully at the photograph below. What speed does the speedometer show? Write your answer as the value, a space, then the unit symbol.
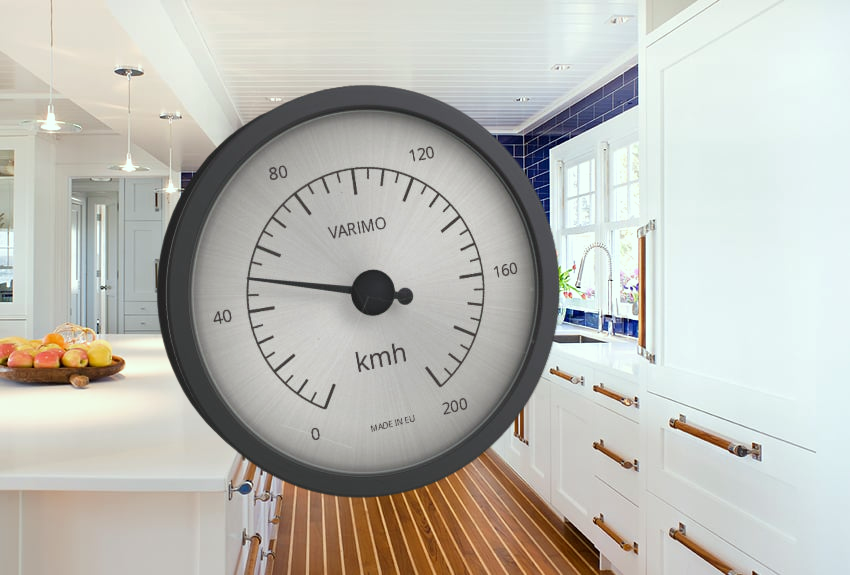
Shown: 50 km/h
